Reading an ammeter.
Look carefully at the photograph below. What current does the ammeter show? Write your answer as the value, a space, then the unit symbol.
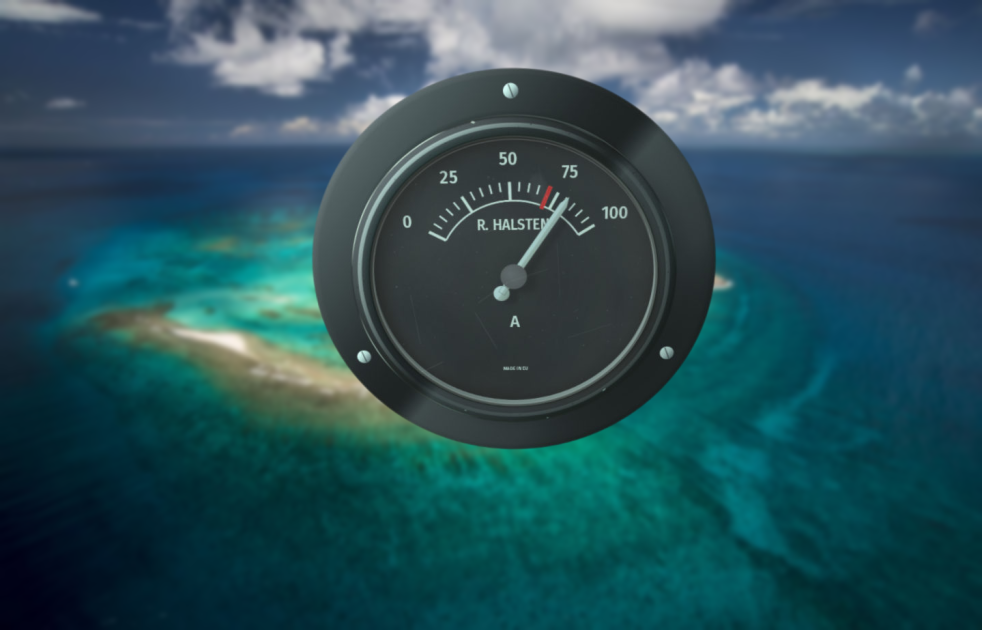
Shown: 80 A
